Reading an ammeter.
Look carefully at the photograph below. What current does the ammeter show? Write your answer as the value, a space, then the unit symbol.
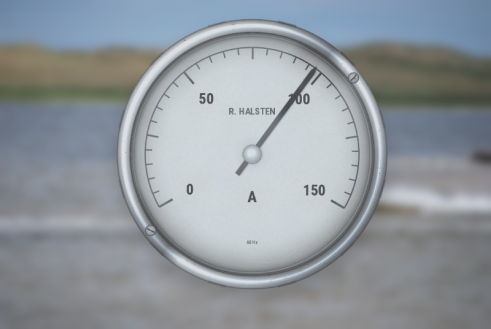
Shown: 97.5 A
